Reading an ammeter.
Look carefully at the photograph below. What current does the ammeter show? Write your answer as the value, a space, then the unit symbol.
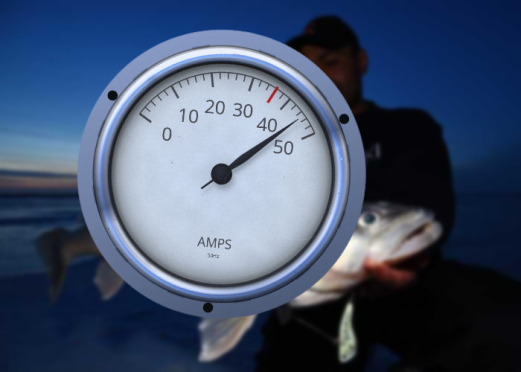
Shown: 45 A
